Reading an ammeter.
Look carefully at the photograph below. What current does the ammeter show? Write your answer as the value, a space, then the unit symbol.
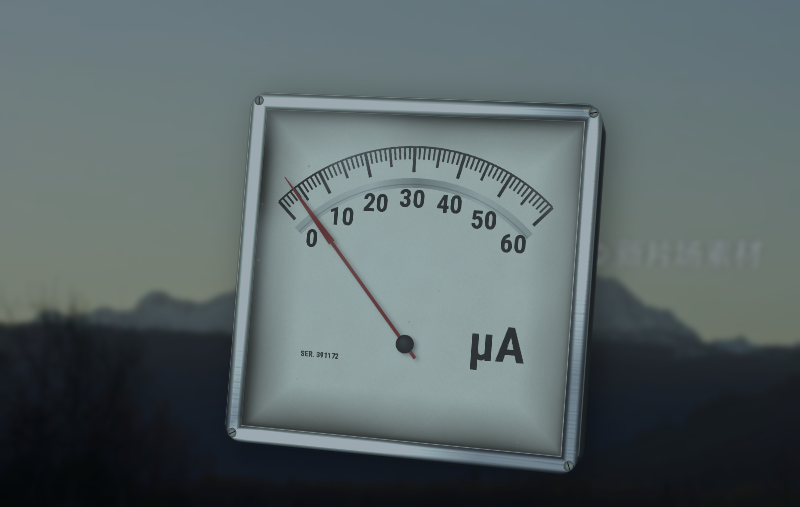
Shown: 4 µA
